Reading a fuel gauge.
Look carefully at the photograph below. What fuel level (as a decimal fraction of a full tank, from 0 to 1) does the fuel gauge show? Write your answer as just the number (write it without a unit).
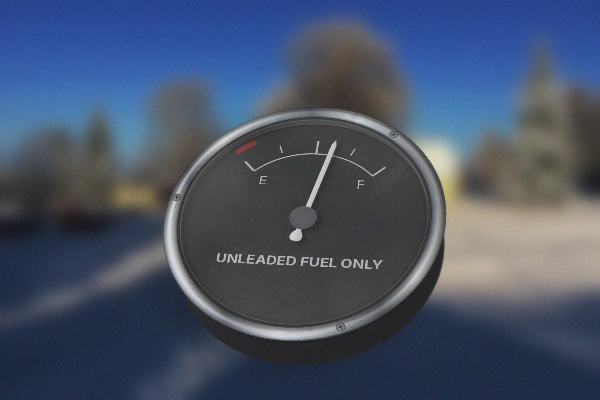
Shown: 0.625
